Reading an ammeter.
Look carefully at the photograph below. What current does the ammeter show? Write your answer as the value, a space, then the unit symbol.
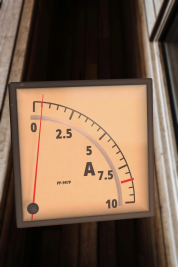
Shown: 0.5 A
